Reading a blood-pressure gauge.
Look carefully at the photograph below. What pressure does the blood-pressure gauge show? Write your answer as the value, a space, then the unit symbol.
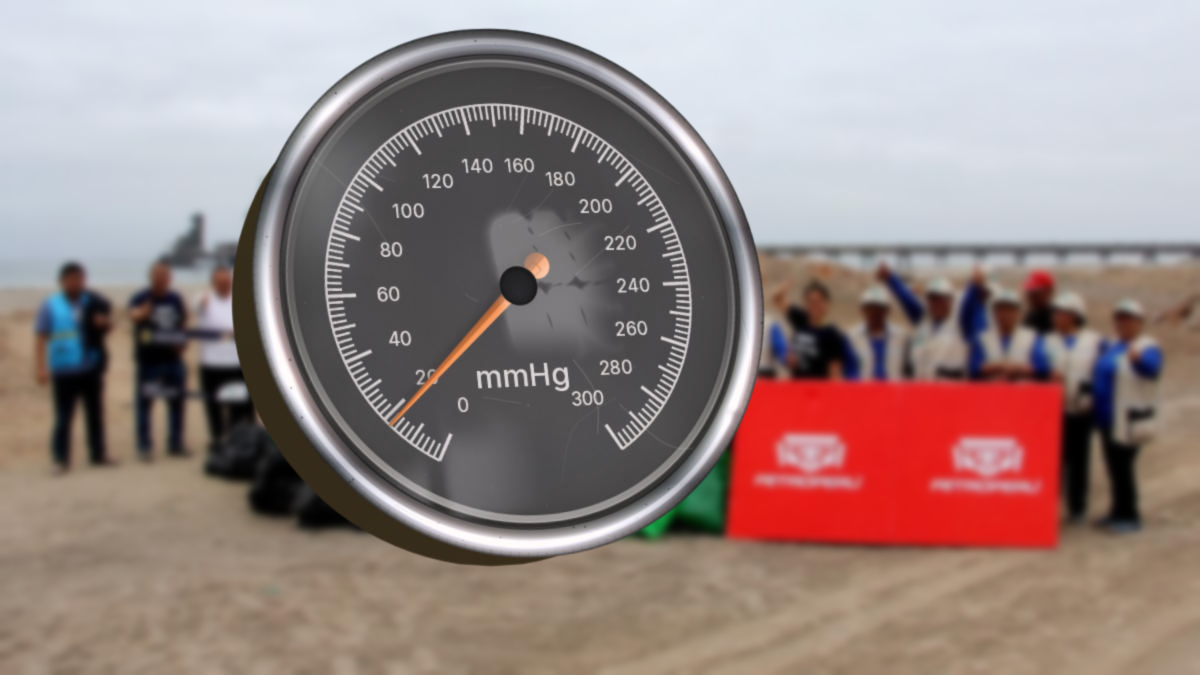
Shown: 18 mmHg
